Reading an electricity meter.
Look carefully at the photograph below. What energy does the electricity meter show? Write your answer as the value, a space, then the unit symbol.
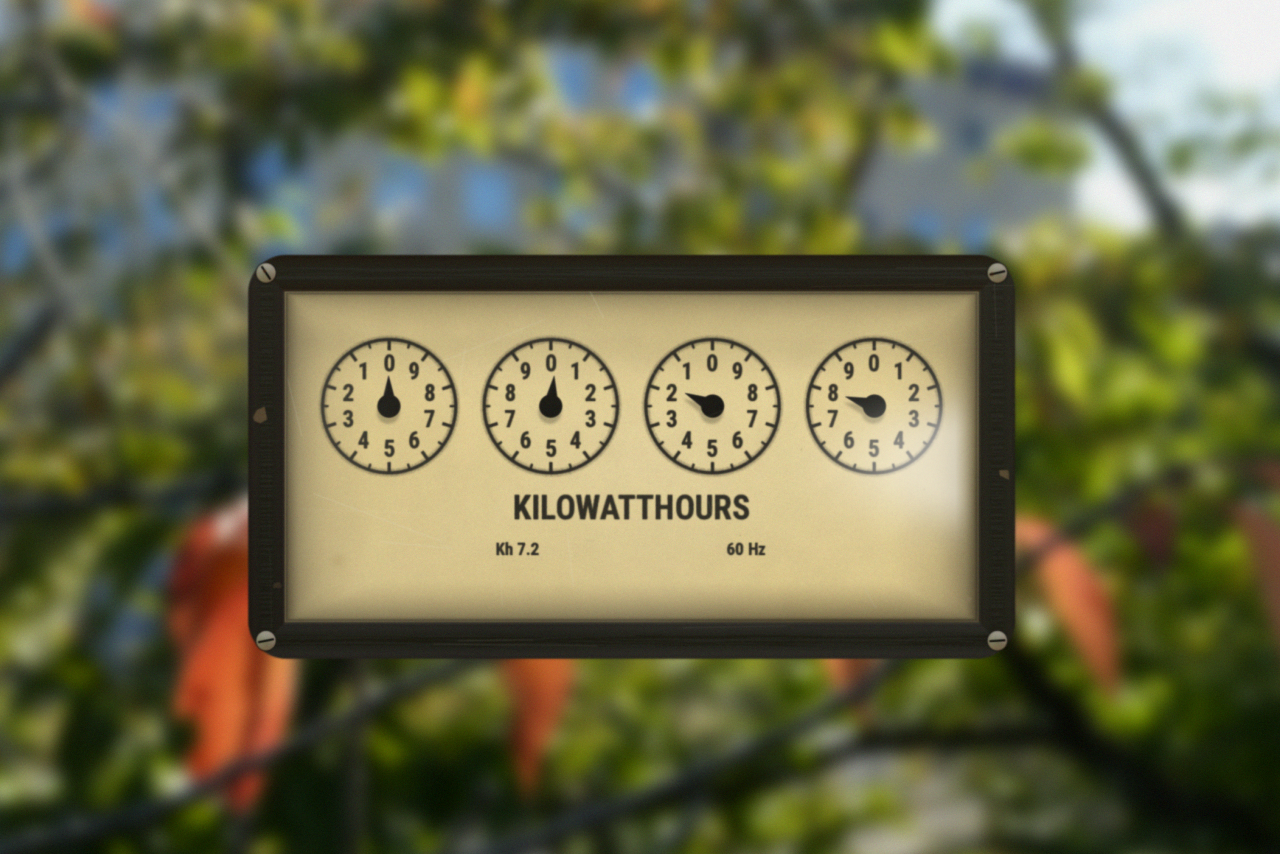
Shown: 18 kWh
